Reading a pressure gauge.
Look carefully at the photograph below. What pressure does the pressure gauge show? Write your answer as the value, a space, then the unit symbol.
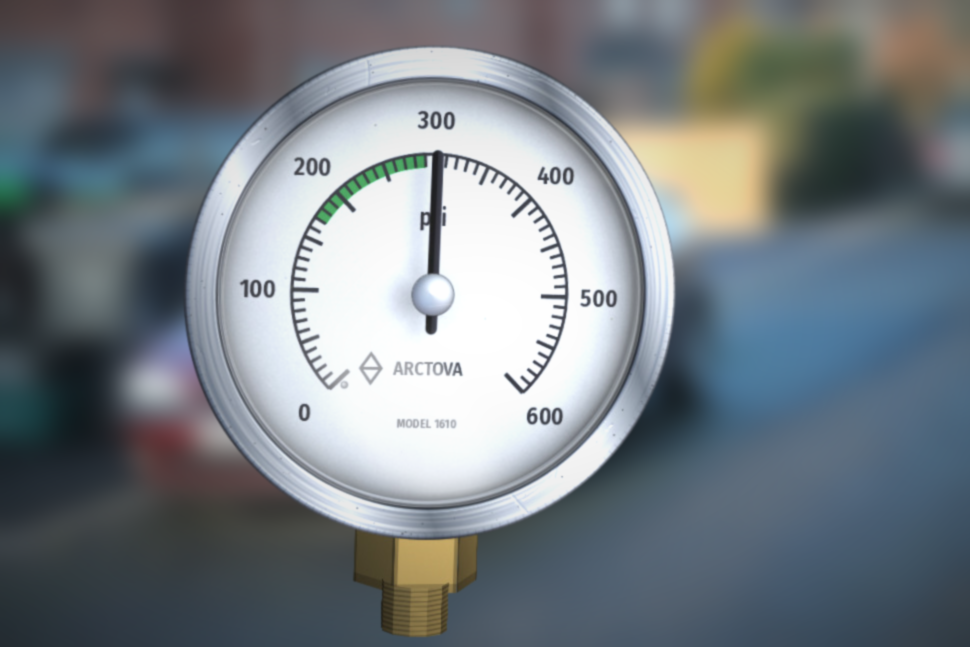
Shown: 300 psi
